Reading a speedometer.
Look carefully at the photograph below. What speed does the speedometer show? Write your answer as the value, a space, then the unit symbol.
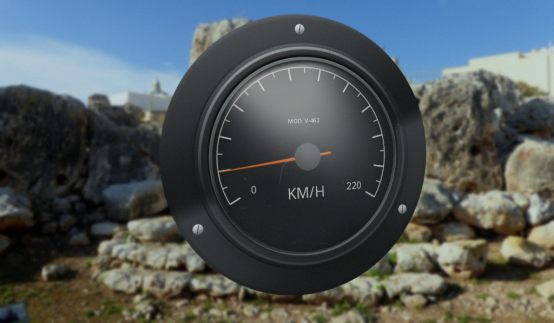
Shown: 20 km/h
